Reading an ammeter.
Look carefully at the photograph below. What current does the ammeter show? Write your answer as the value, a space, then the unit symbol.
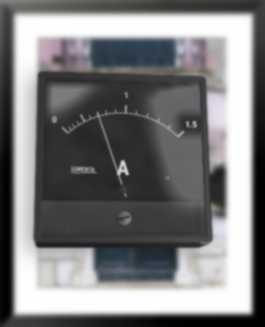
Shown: 0.7 A
